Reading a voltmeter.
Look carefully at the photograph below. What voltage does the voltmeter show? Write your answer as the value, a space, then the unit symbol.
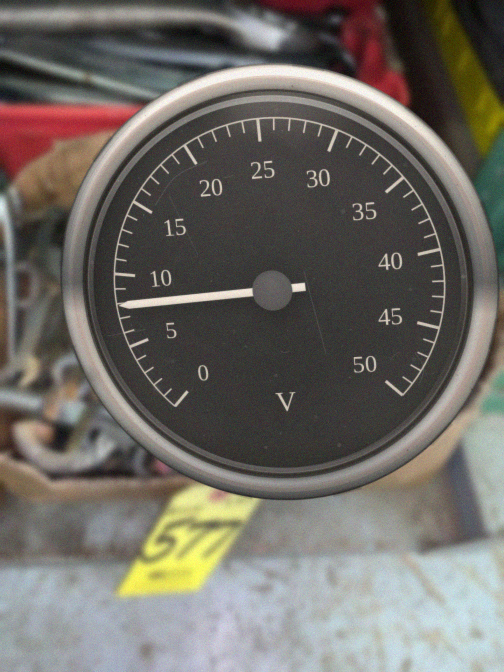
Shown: 8 V
